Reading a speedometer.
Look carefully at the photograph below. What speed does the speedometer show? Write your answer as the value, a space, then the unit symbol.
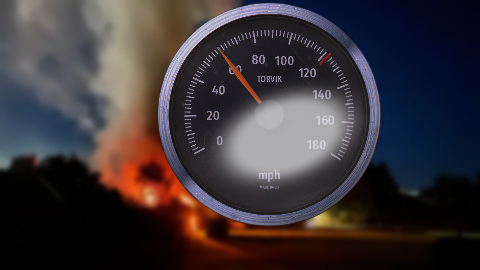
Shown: 60 mph
